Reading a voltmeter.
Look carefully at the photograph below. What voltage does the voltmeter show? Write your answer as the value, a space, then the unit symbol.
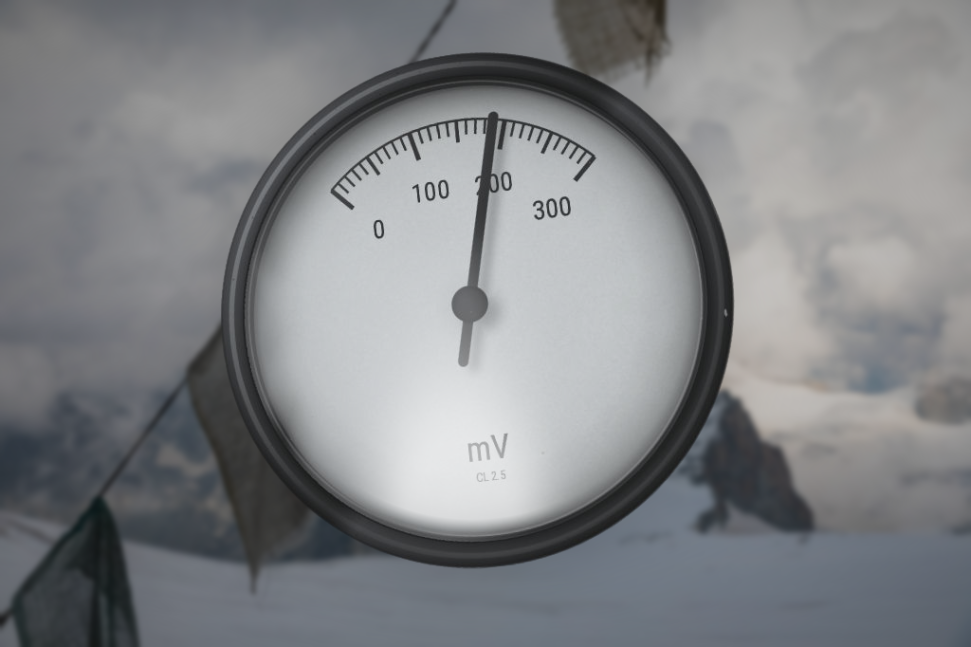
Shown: 190 mV
